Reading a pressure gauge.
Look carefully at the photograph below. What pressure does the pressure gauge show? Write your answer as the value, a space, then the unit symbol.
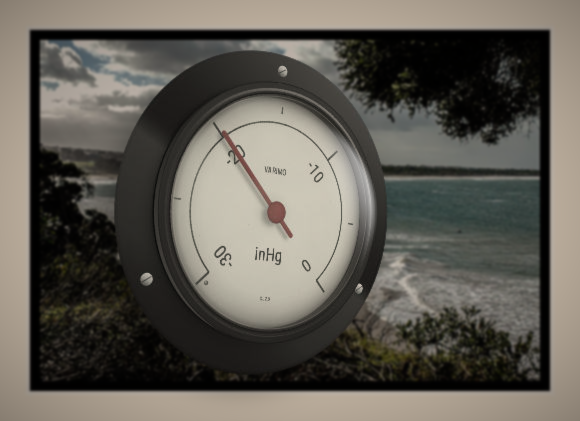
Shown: -20 inHg
